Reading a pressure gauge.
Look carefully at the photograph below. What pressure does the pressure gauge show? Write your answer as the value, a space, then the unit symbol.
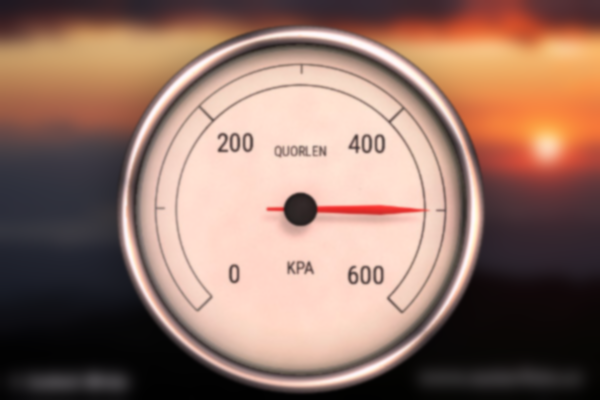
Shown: 500 kPa
